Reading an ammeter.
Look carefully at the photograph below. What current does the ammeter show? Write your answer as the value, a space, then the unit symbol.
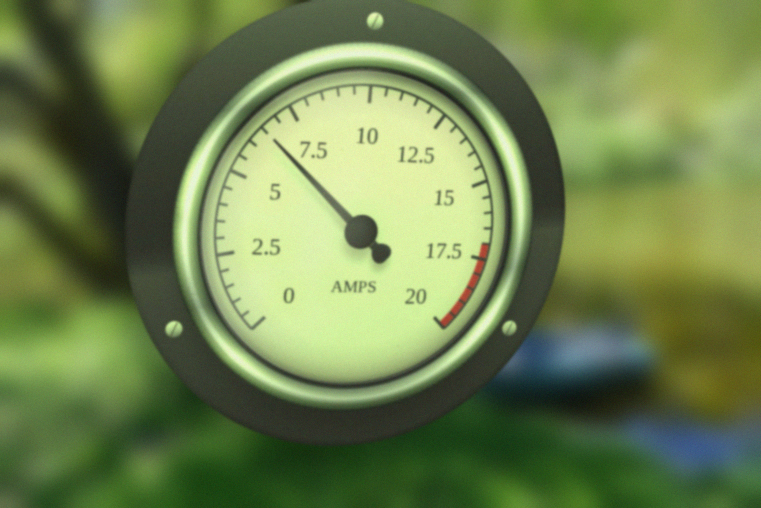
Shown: 6.5 A
